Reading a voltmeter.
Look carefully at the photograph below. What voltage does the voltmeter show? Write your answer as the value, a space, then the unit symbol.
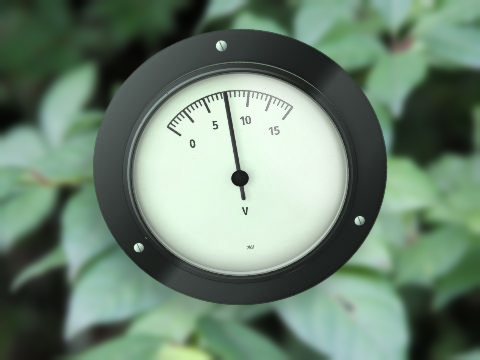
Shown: 7.5 V
